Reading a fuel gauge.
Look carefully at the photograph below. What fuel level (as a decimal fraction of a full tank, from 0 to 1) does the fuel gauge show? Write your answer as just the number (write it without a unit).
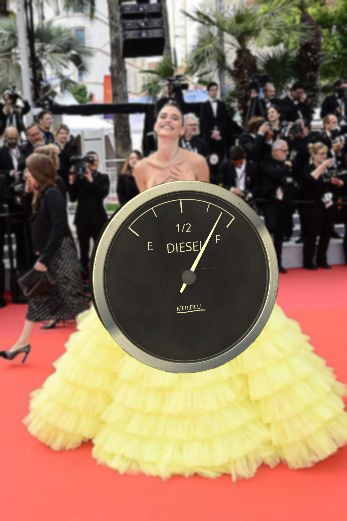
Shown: 0.875
